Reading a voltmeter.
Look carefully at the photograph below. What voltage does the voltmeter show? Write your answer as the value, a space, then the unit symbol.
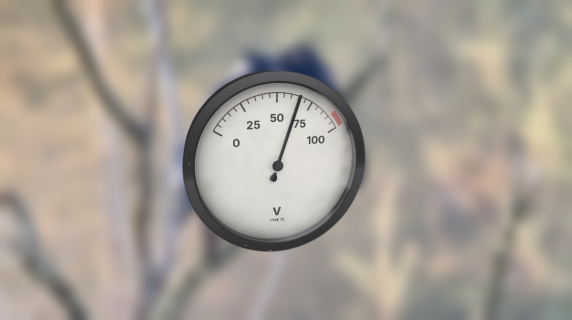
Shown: 65 V
